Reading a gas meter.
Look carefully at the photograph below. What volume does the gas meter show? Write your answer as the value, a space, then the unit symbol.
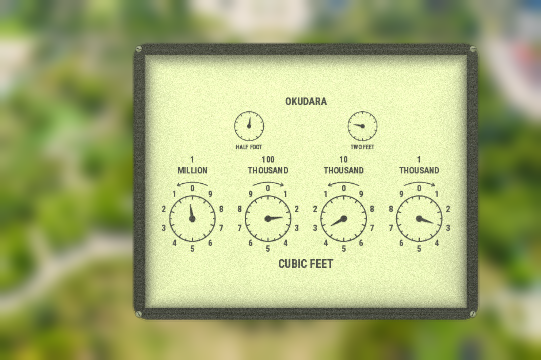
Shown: 23300 ft³
